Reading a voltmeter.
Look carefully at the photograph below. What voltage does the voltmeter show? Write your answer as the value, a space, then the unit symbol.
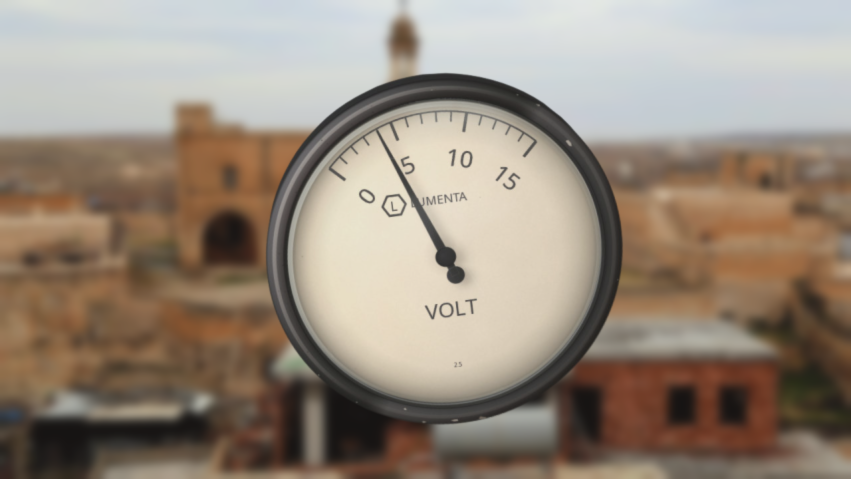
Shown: 4 V
